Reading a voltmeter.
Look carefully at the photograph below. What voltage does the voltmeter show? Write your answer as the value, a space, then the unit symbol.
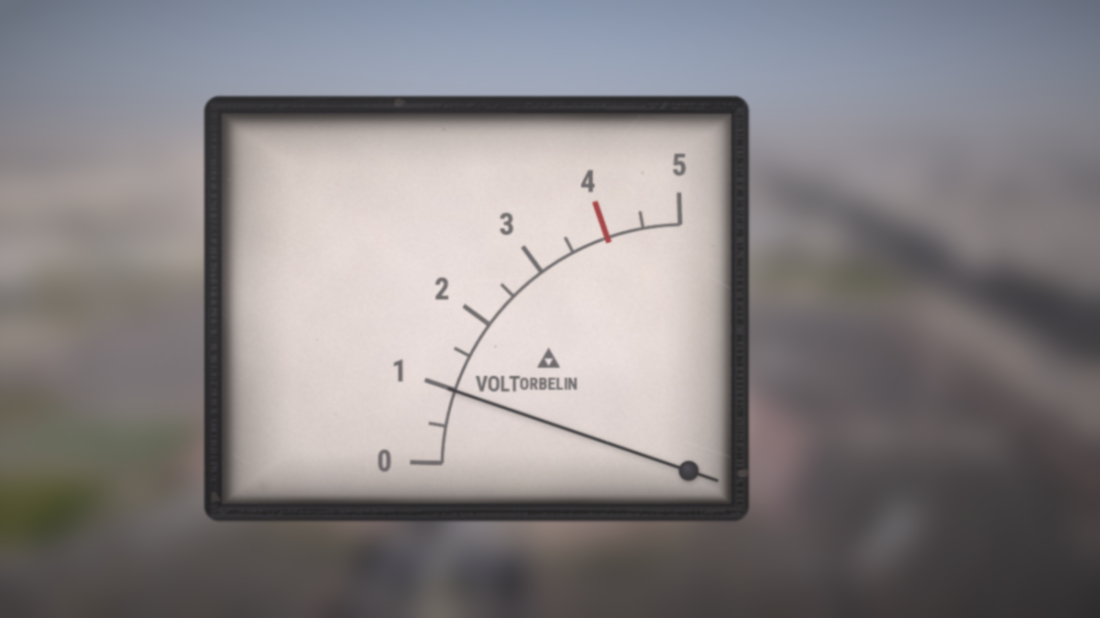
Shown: 1 V
